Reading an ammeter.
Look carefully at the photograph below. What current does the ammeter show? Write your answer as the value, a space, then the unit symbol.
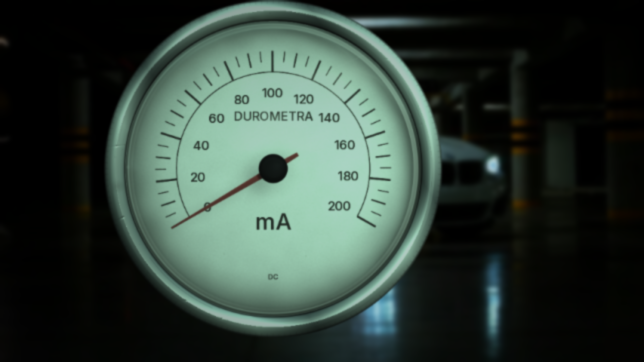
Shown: 0 mA
